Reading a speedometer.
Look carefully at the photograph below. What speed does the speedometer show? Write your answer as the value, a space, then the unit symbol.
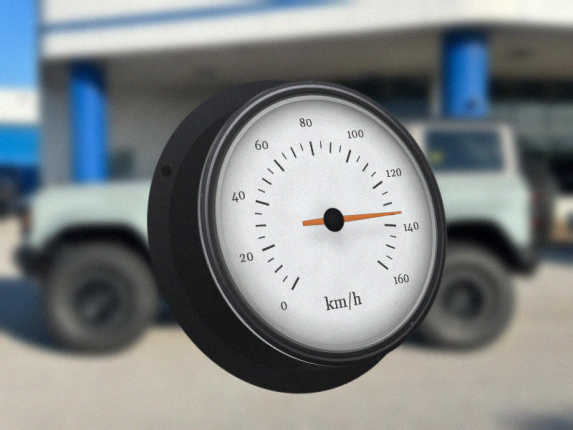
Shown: 135 km/h
